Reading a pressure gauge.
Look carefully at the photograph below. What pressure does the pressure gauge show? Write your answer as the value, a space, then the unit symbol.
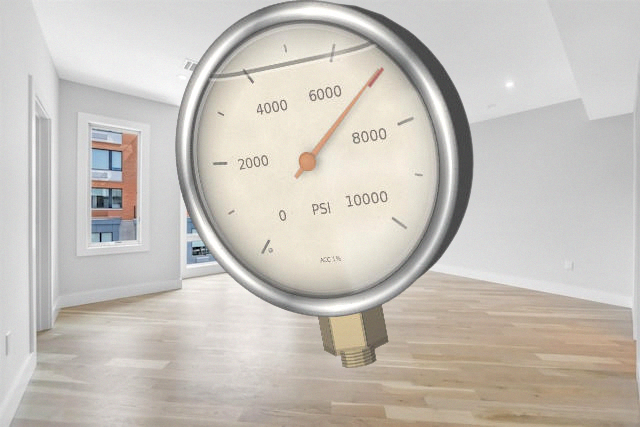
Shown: 7000 psi
